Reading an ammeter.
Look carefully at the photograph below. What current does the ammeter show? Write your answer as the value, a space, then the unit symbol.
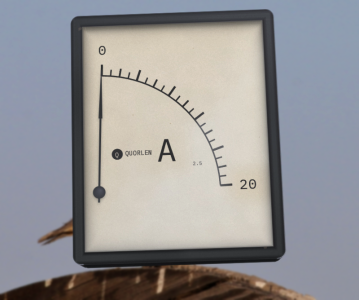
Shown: 0 A
